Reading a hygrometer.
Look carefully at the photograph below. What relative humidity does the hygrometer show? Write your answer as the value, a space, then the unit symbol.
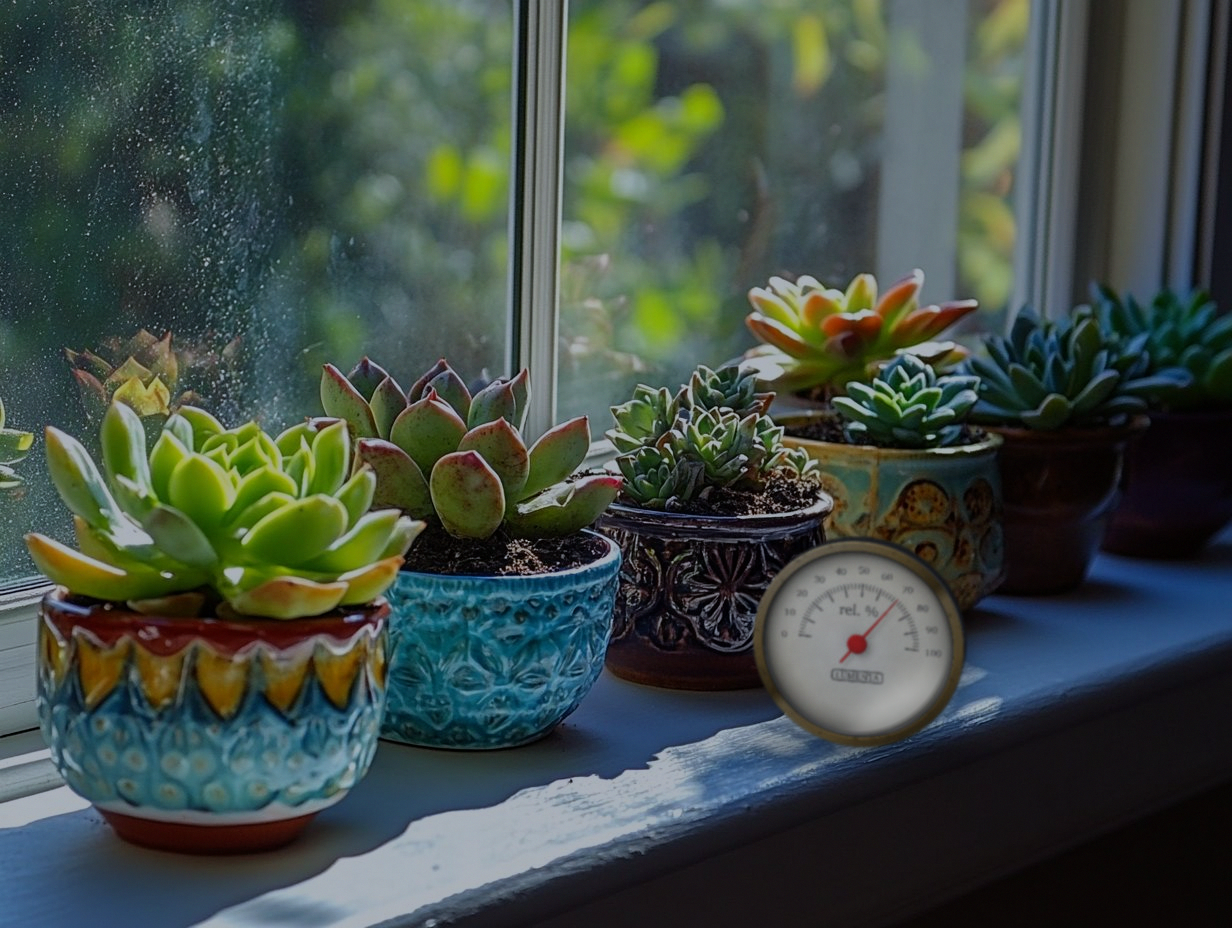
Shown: 70 %
